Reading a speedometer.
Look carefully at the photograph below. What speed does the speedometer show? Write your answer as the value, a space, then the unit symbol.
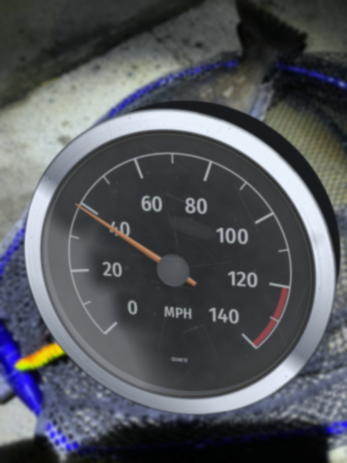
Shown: 40 mph
